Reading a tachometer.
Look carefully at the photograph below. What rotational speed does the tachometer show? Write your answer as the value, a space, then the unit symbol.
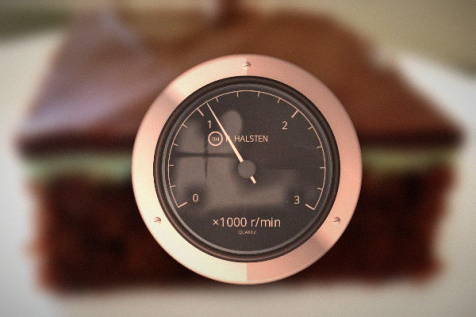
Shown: 1100 rpm
